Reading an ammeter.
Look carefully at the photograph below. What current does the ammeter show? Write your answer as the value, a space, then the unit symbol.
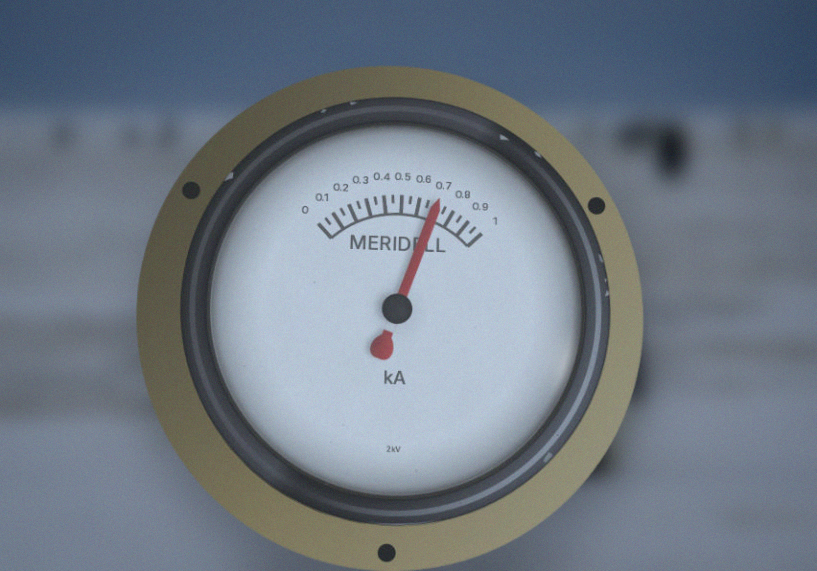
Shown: 0.7 kA
